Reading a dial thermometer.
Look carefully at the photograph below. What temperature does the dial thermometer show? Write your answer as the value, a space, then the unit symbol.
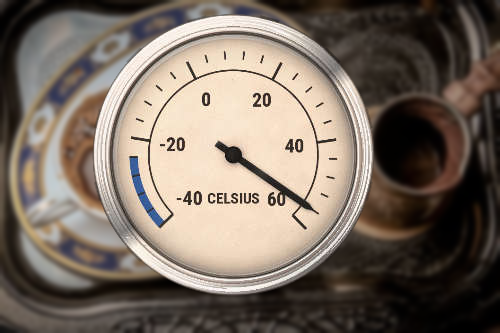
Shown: 56 °C
